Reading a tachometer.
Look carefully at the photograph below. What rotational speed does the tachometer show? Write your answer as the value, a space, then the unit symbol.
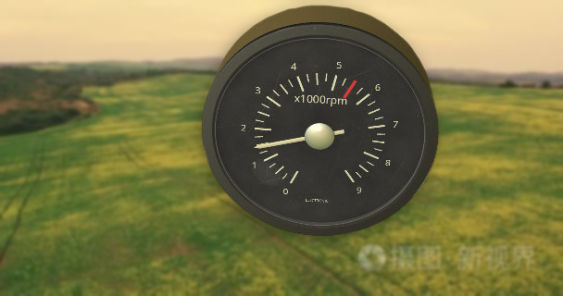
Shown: 1500 rpm
